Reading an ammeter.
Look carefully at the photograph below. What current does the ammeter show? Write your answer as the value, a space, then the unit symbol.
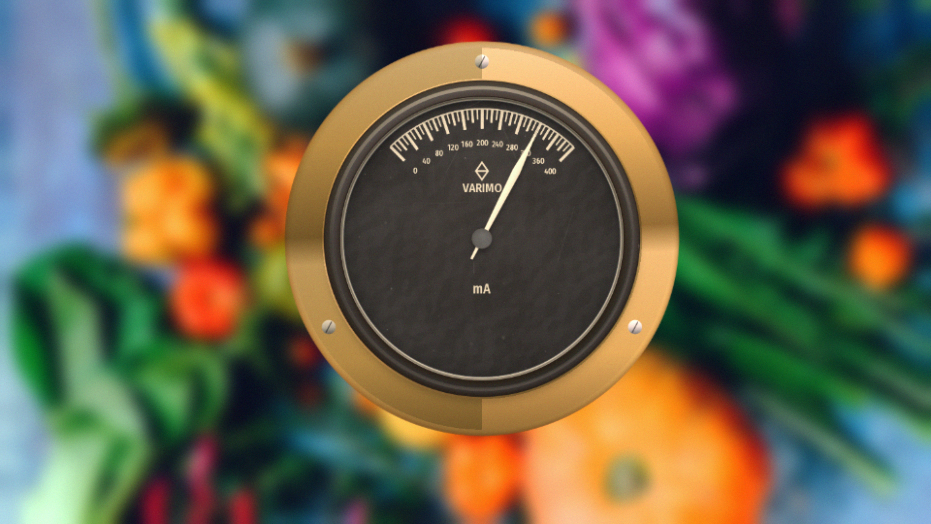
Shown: 320 mA
